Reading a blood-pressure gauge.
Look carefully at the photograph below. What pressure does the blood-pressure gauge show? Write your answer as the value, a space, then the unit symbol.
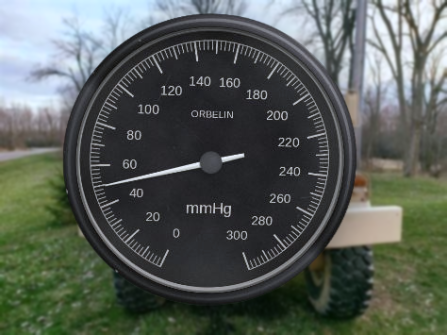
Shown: 50 mmHg
